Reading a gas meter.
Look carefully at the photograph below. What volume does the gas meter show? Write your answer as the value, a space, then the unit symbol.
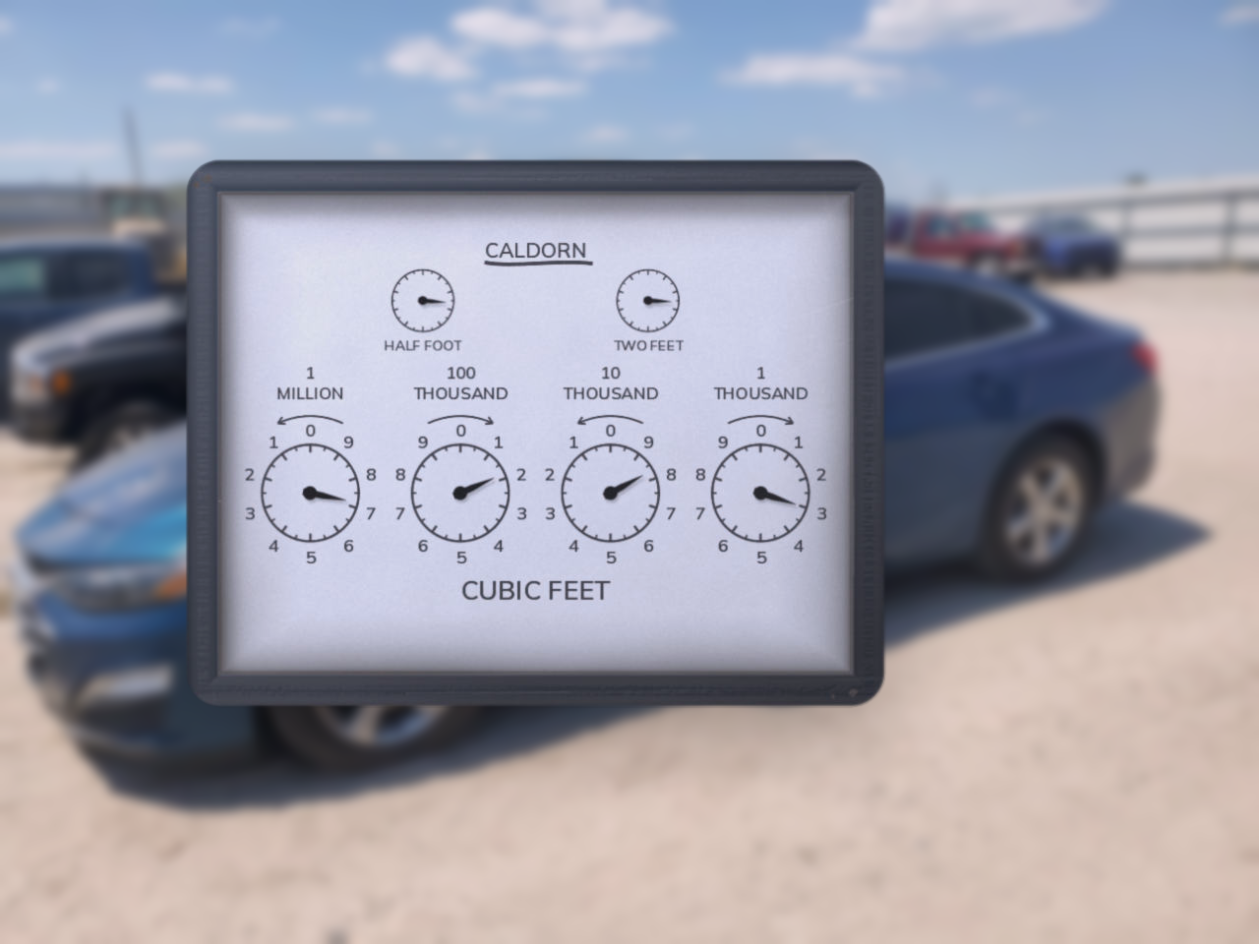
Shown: 718300 ft³
